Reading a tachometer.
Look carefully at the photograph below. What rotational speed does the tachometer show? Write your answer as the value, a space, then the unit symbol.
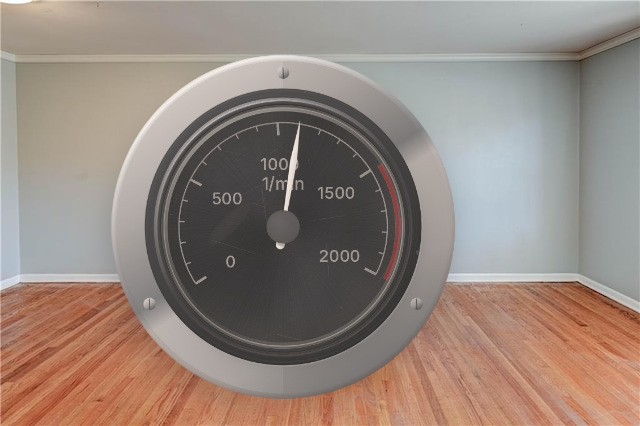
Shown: 1100 rpm
